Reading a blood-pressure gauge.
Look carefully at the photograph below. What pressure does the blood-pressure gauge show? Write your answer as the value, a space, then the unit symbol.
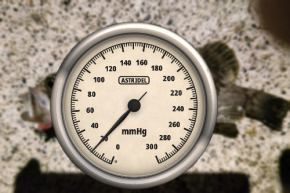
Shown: 20 mmHg
